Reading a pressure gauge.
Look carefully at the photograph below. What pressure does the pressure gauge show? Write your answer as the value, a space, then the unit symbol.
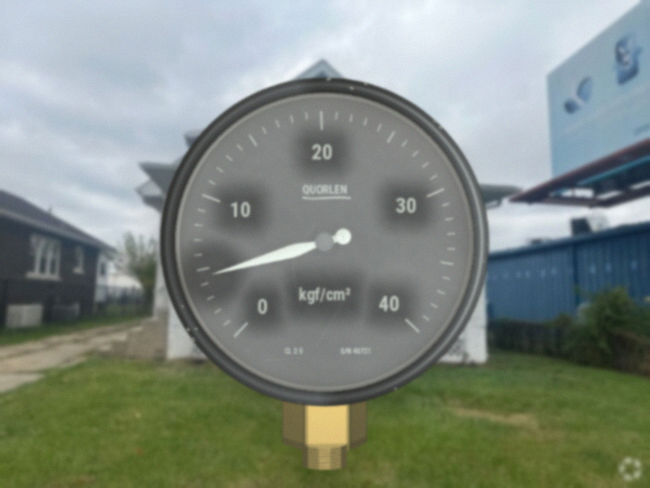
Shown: 4.5 kg/cm²
